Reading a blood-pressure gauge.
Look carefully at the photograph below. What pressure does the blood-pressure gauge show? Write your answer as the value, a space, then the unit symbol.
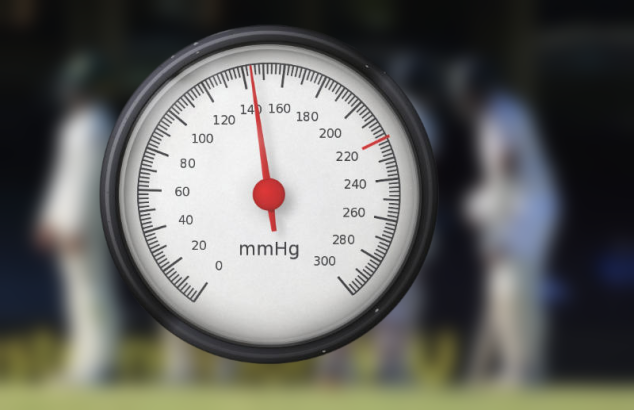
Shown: 144 mmHg
